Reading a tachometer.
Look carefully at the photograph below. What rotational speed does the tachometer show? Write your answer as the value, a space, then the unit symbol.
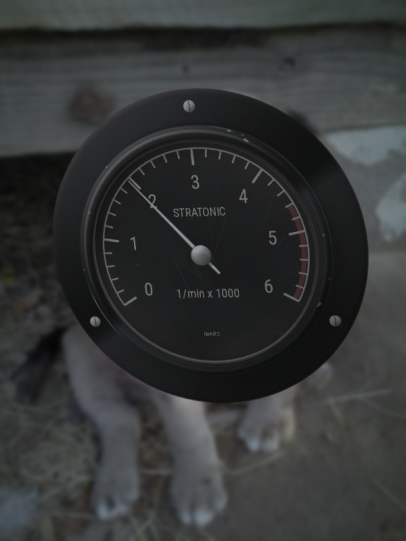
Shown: 2000 rpm
